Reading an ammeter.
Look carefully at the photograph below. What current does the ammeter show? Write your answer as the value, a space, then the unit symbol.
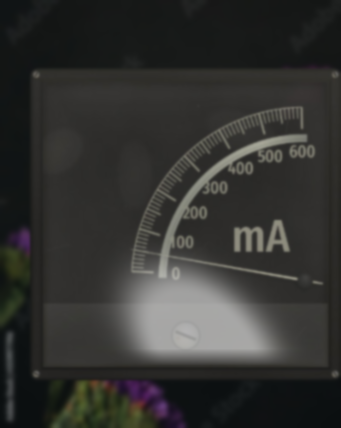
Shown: 50 mA
